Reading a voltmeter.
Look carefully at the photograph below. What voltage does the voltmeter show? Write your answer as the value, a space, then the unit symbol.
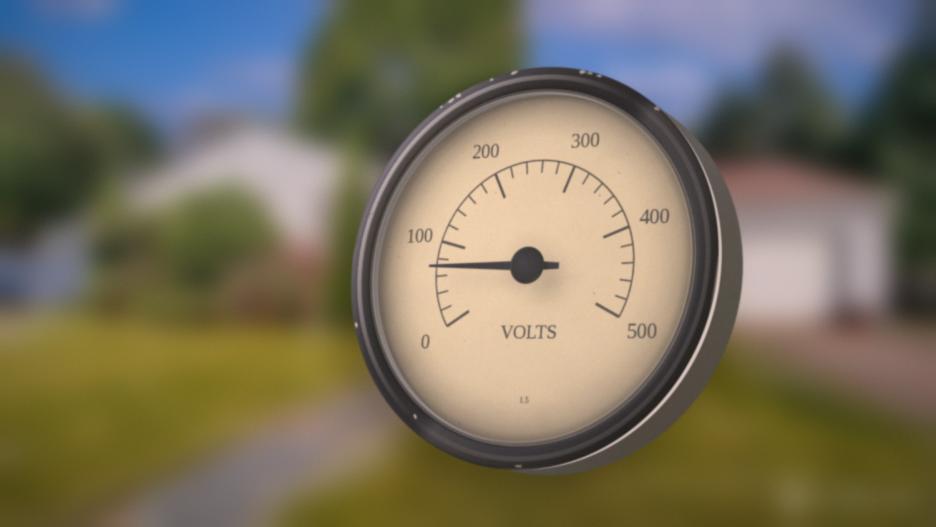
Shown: 70 V
